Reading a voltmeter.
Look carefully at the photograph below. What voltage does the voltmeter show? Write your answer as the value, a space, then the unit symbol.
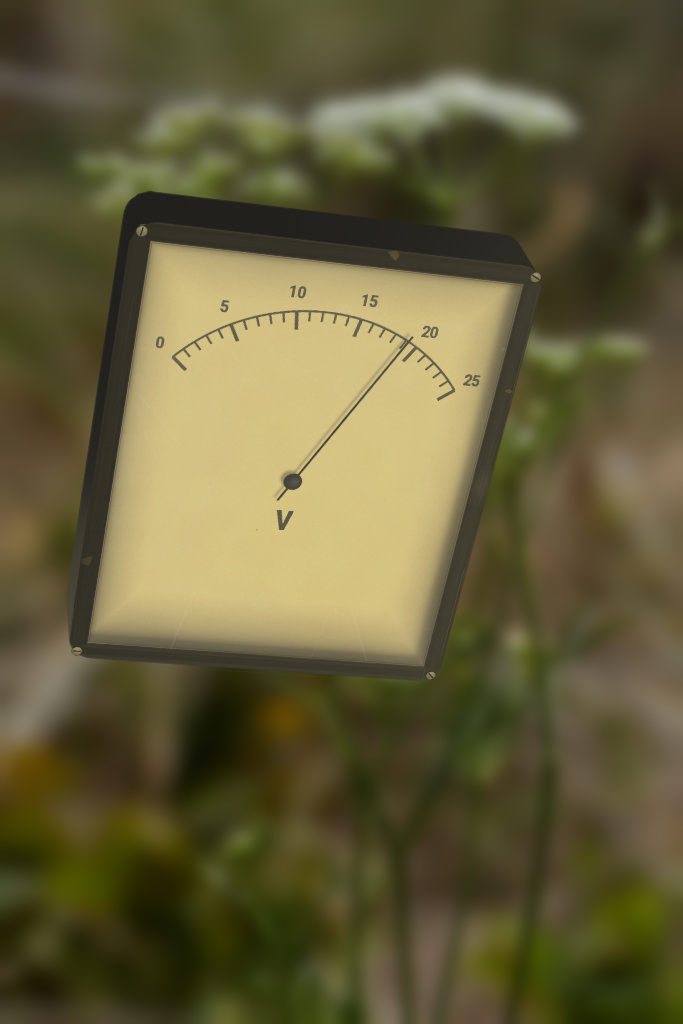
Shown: 19 V
